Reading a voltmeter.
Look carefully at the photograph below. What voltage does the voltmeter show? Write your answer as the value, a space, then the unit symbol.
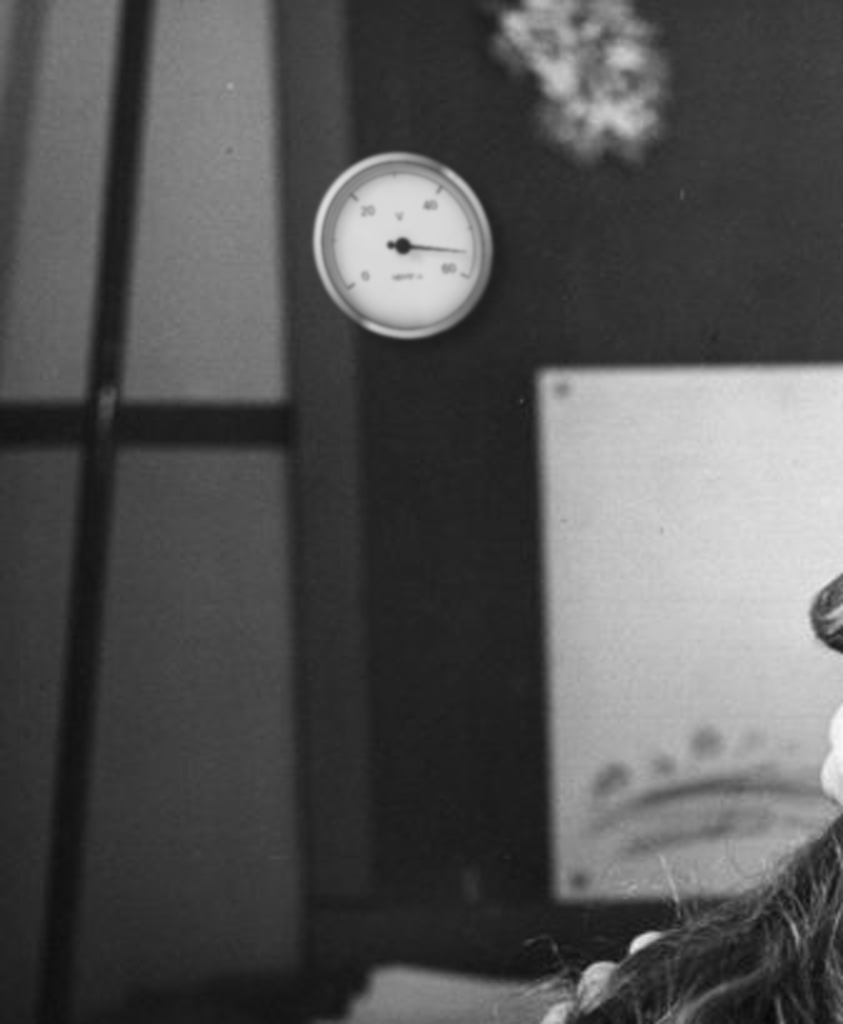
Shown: 55 V
